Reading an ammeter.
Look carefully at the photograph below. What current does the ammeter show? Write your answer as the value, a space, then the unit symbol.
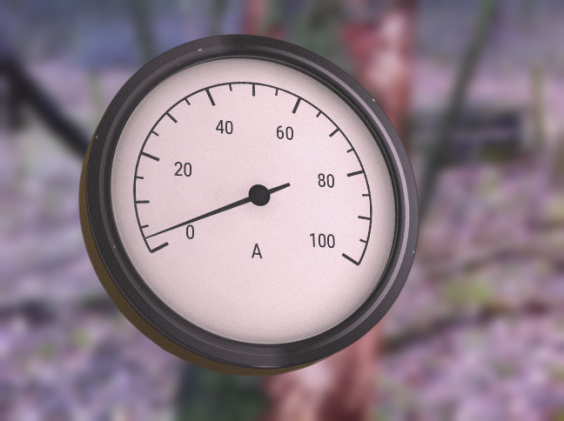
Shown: 2.5 A
